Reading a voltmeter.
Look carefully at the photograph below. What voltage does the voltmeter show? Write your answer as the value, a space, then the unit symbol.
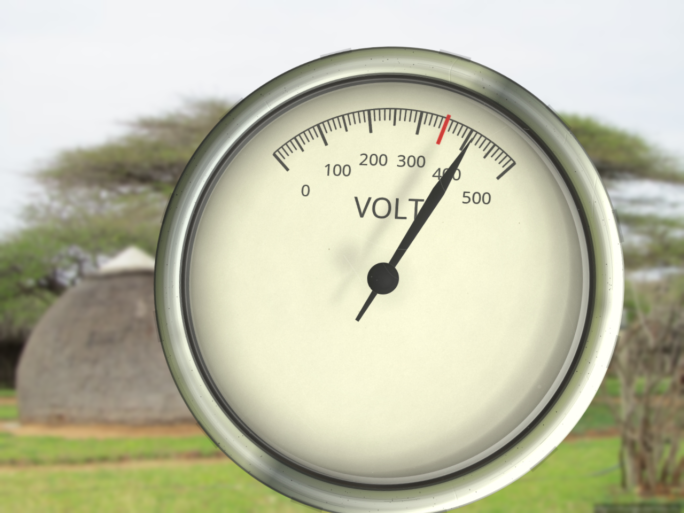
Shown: 410 V
